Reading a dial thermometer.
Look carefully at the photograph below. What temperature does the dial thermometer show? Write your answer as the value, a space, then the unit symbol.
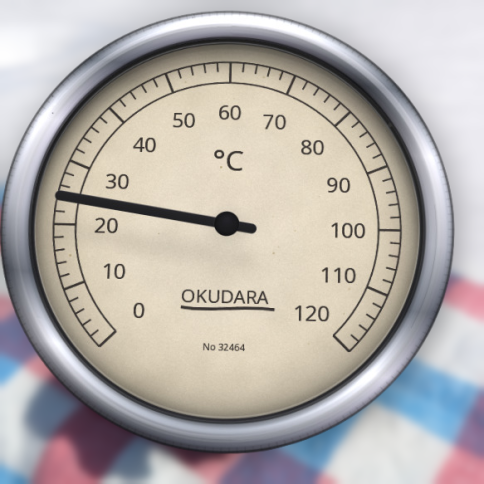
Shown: 24 °C
